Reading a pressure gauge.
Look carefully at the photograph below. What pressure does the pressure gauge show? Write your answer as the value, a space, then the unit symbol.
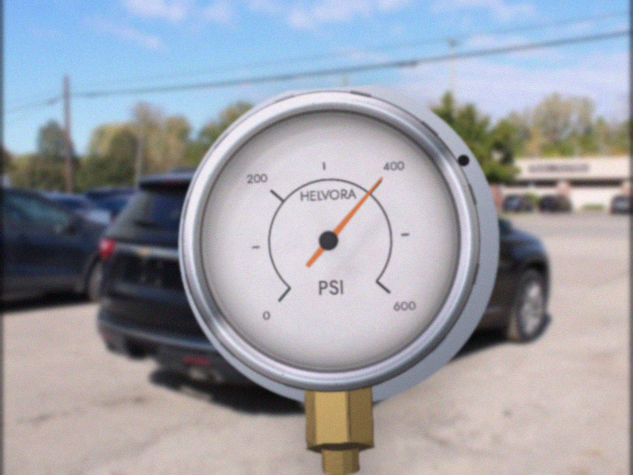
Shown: 400 psi
